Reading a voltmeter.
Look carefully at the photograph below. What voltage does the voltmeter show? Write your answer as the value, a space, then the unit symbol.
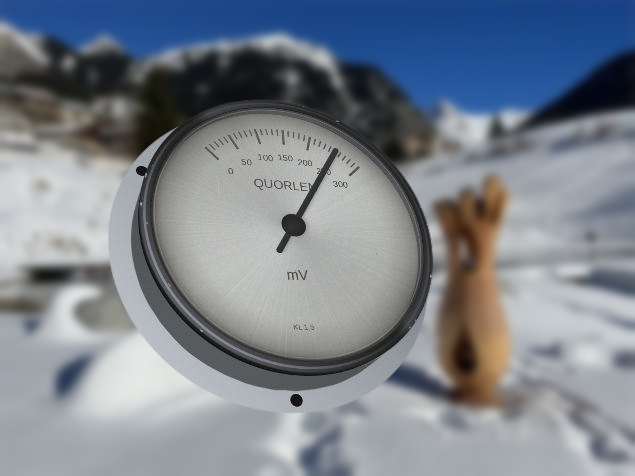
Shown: 250 mV
